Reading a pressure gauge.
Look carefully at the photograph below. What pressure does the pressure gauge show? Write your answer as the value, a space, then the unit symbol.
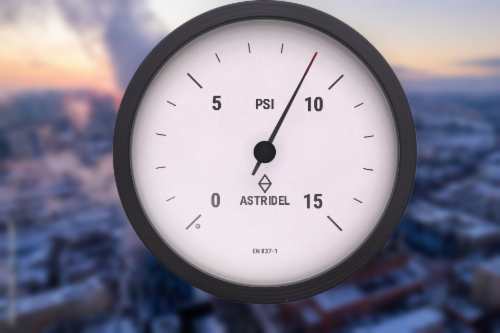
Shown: 9 psi
